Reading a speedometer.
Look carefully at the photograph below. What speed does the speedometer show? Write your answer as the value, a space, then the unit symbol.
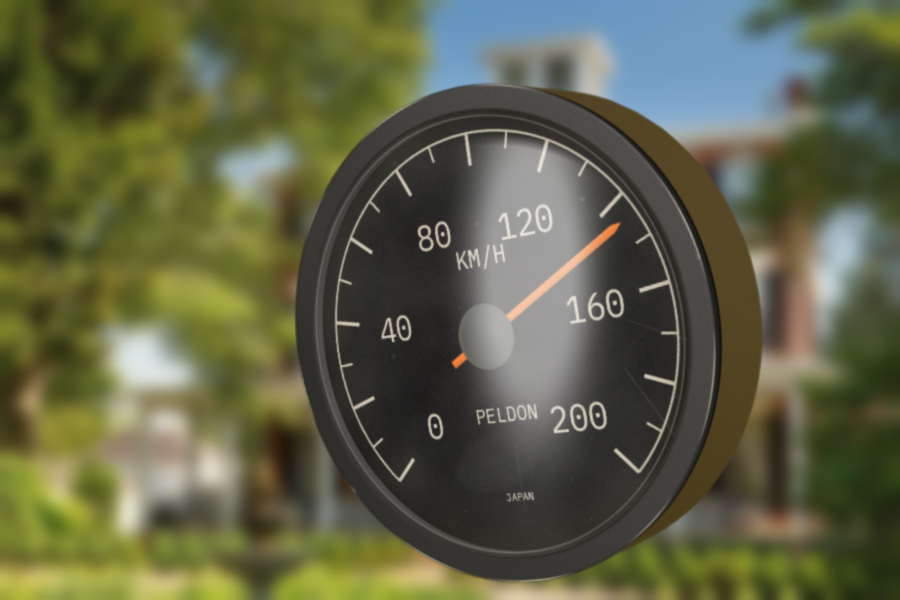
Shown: 145 km/h
